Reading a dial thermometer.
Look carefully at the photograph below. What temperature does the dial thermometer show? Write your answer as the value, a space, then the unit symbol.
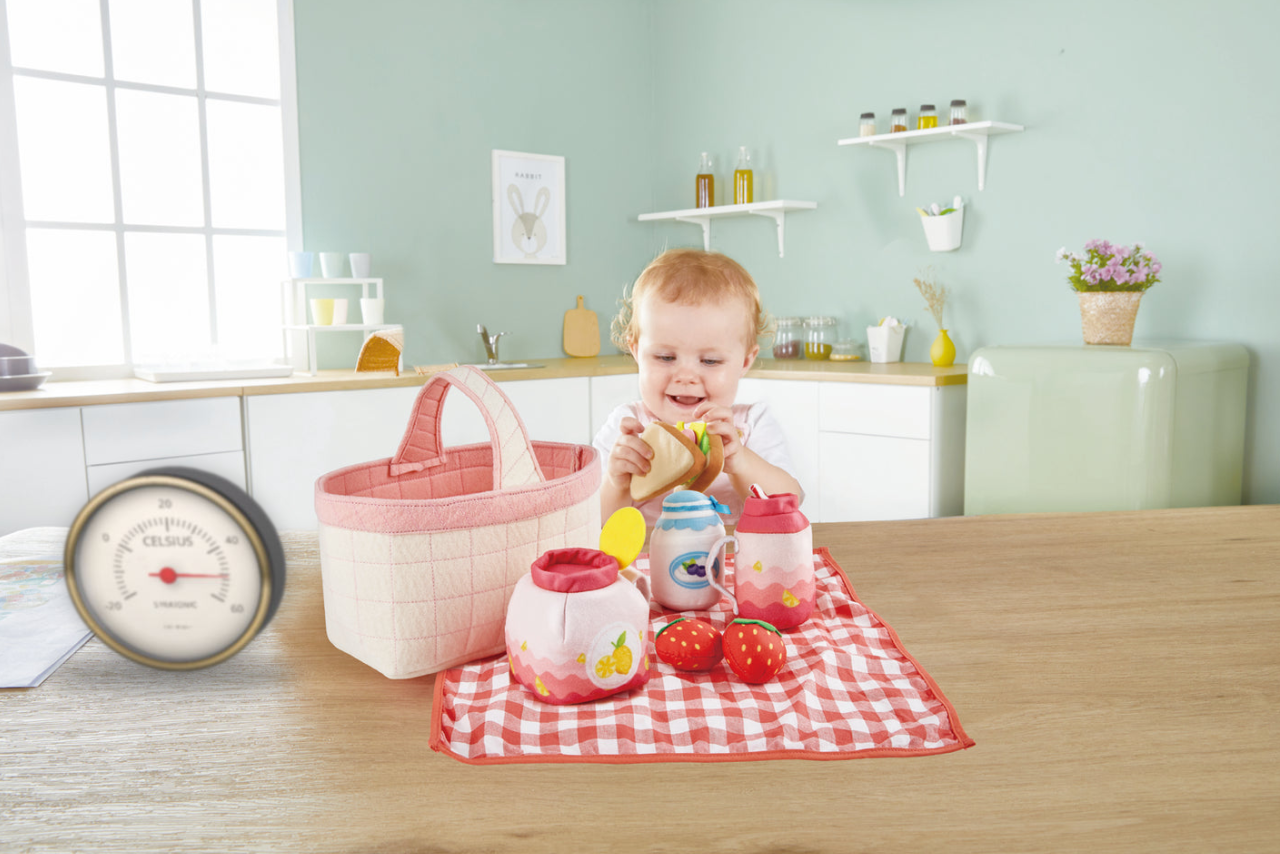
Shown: 50 °C
